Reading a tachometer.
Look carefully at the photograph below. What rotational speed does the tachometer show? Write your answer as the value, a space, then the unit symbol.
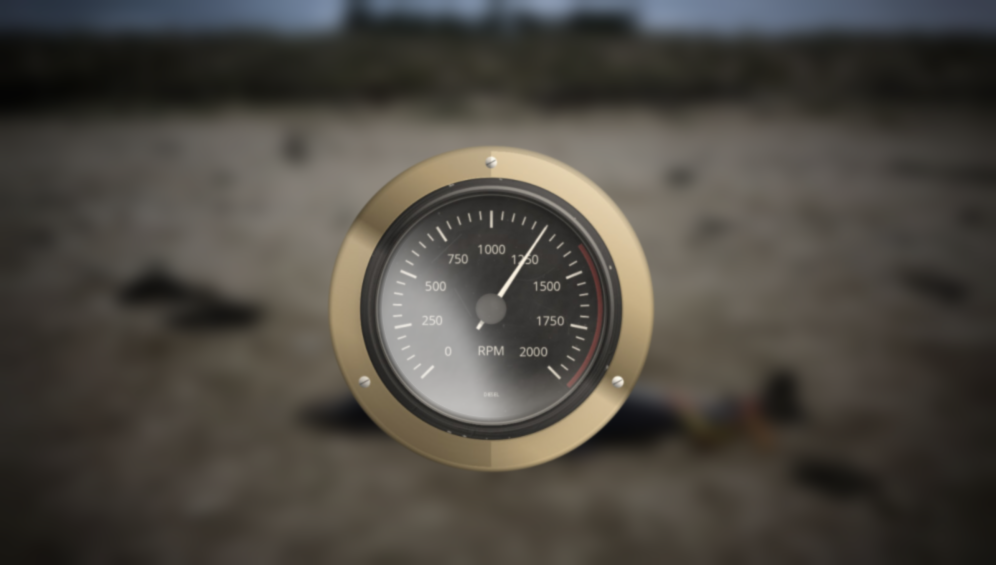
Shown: 1250 rpm
